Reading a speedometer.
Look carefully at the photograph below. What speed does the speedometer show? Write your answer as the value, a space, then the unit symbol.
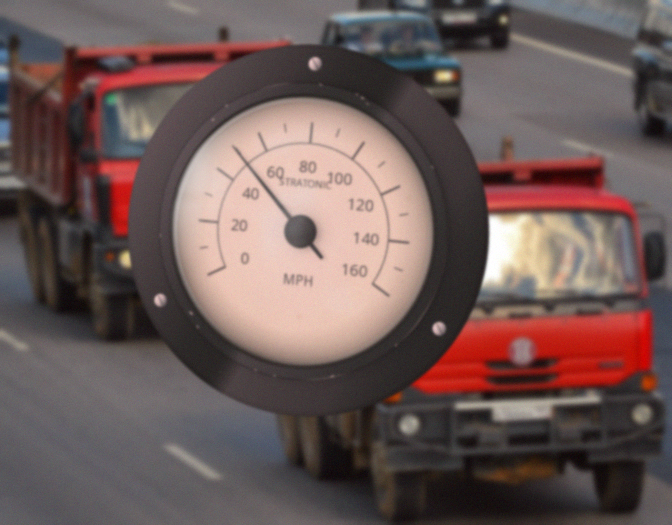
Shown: 50 mph
